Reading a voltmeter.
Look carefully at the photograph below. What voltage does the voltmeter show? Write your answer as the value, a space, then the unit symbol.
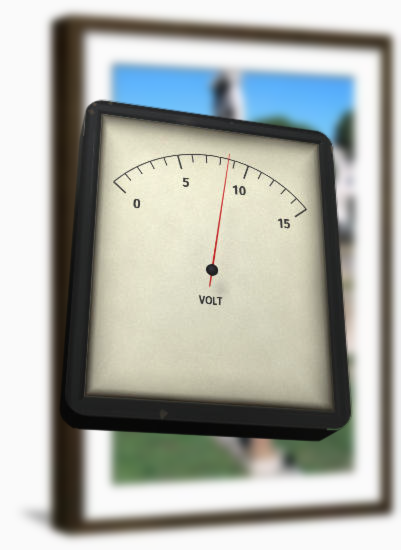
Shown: 8.5 V
